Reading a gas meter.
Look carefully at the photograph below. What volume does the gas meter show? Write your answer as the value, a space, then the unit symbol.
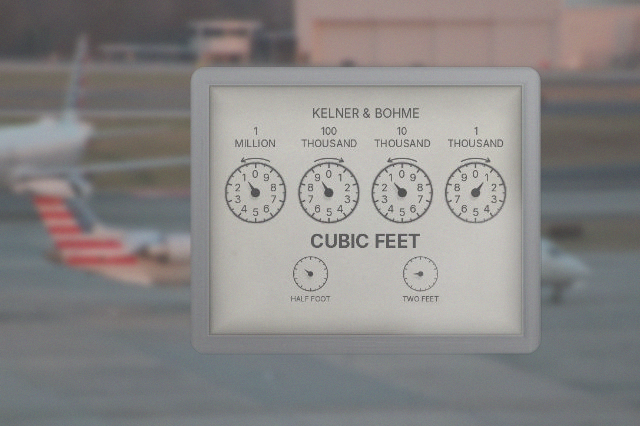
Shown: 91100 ft³
